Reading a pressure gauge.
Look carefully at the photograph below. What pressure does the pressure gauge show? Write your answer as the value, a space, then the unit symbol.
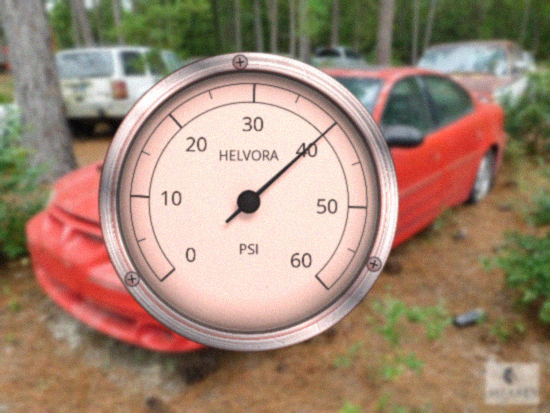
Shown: 40 psi
